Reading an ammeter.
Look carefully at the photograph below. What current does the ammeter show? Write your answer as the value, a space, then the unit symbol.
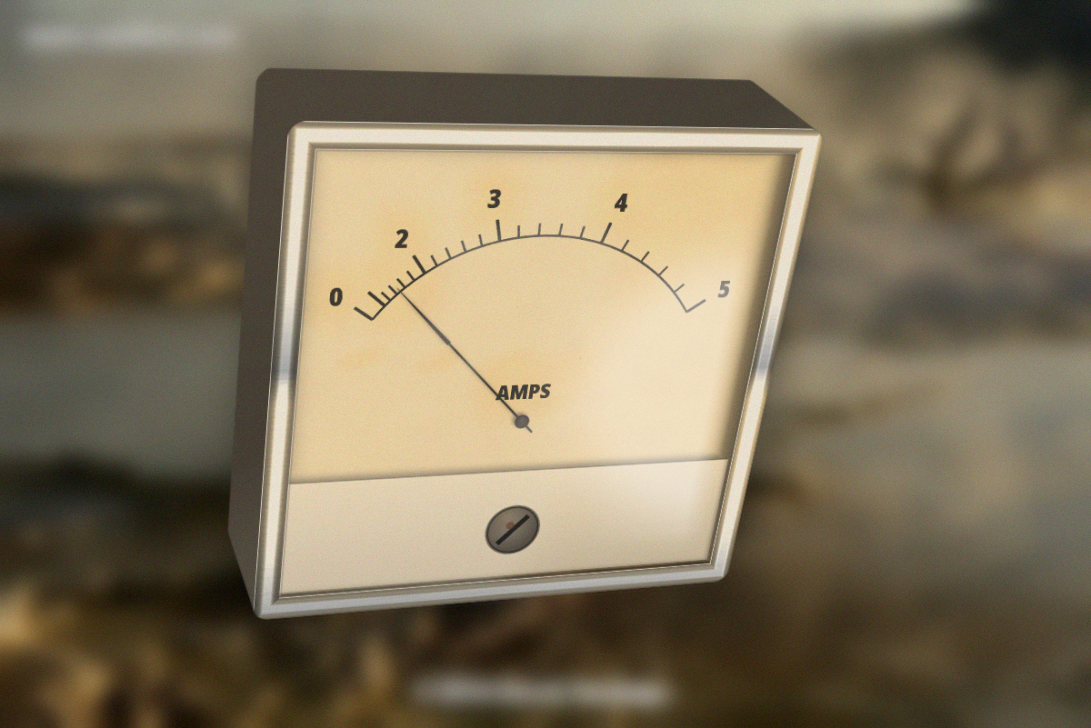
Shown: 1.5 A
